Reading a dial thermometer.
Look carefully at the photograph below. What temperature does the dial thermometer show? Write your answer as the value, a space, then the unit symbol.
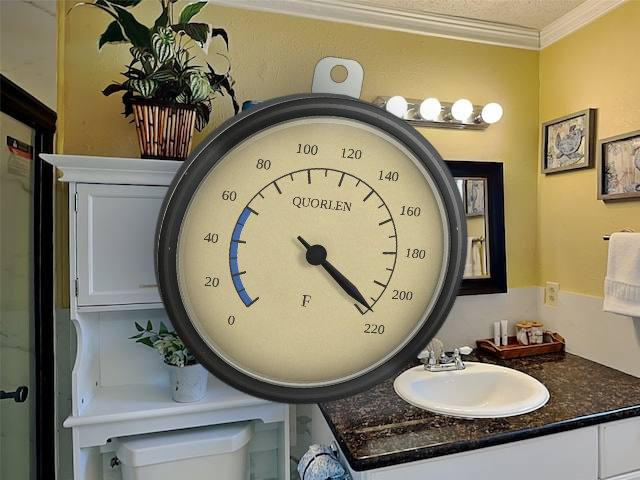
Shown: 215 °F
